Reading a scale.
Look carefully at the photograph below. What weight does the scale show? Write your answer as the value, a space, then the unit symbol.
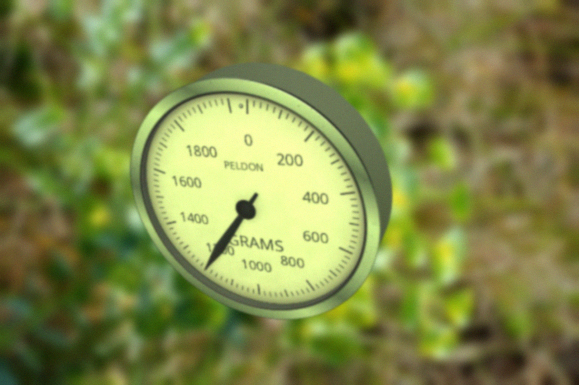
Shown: 1200 g
